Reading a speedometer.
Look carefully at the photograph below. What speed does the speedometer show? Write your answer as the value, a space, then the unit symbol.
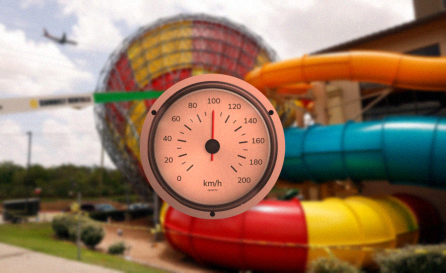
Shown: 100 km/h
